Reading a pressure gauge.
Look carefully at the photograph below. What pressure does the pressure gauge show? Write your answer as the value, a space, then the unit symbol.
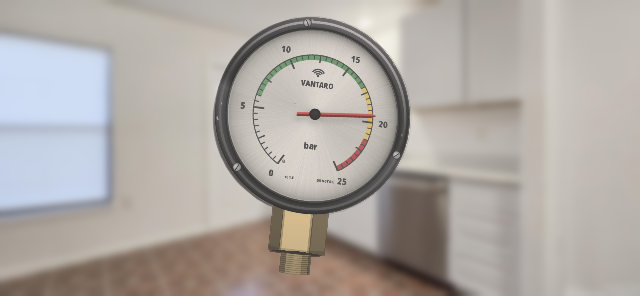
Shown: 19.5 bar
